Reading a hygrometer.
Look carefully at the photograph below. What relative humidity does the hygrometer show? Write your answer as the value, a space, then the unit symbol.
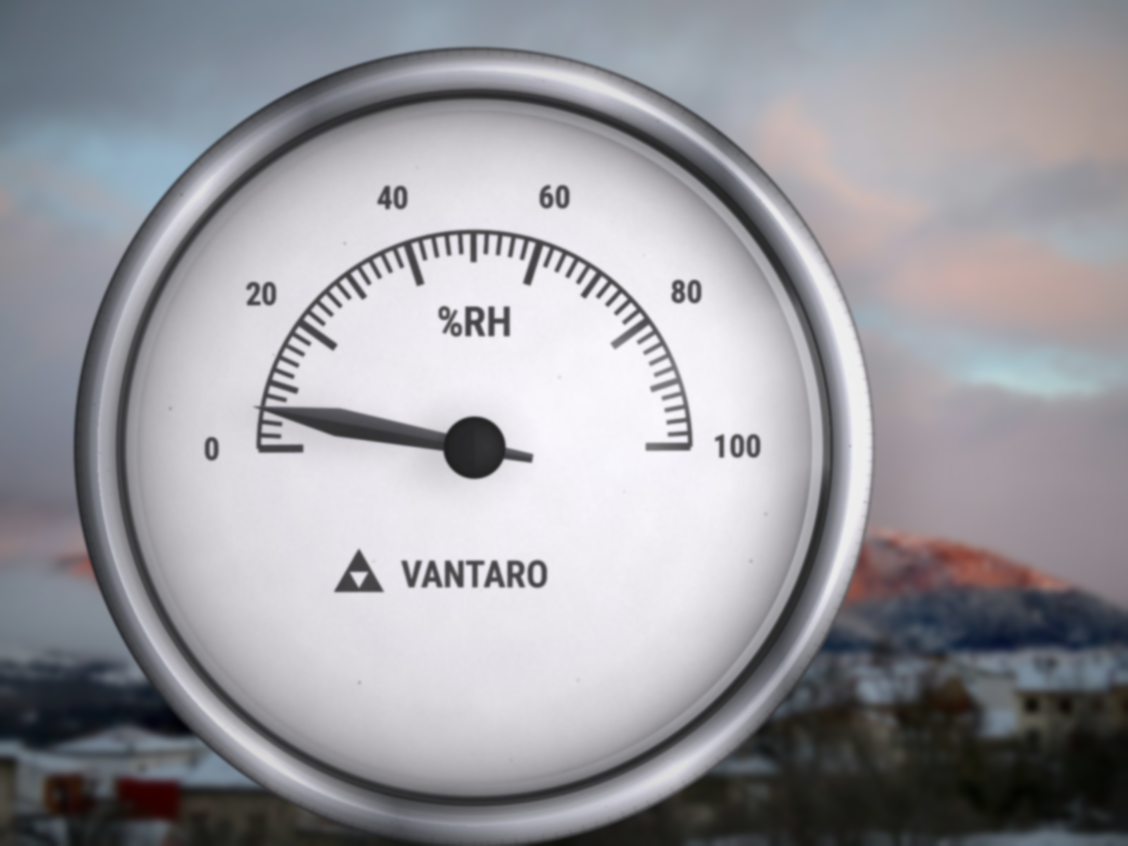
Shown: 6 %
